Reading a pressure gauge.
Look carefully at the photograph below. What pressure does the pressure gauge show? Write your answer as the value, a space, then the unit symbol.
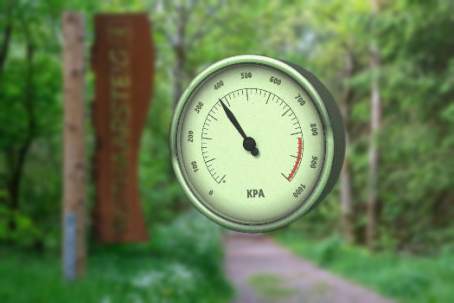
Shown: 380 kPa
